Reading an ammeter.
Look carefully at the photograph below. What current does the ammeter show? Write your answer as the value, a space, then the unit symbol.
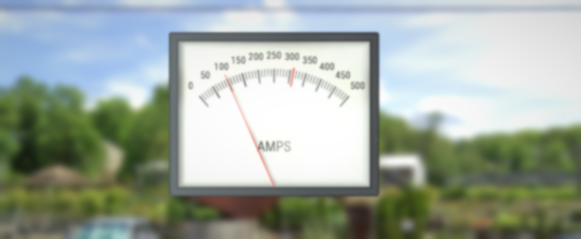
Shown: 100 A
